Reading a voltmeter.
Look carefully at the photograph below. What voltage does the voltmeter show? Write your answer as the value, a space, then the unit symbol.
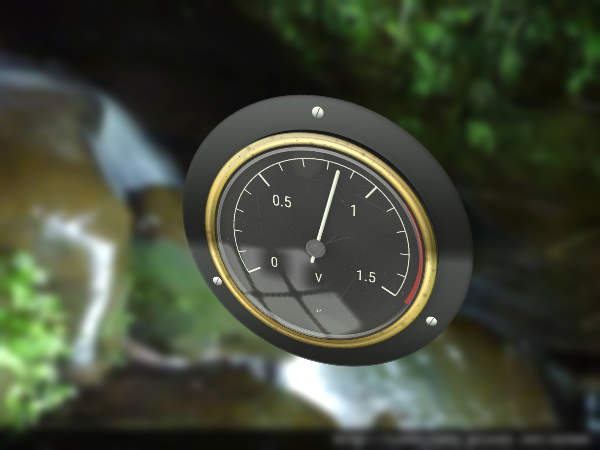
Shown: 0.85 V
